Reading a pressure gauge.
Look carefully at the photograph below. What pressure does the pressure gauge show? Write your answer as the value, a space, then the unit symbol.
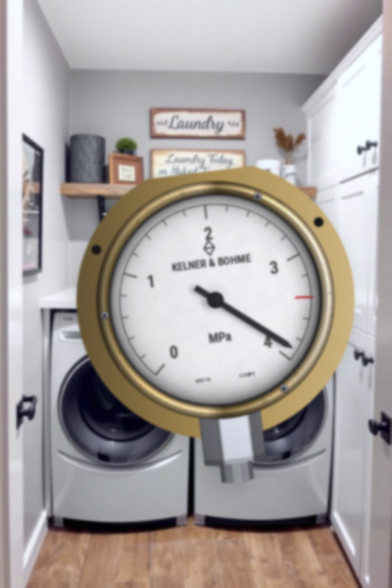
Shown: 3.9 MPa
